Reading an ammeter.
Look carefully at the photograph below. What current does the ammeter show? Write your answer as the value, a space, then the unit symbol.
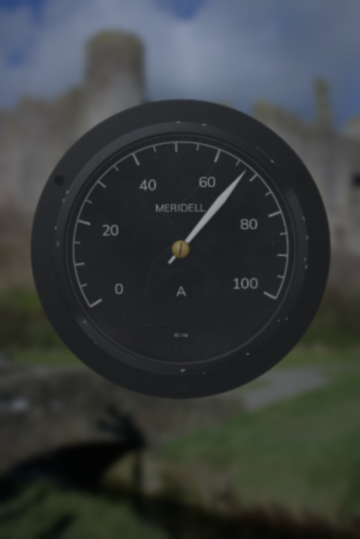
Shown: 67.5 A
